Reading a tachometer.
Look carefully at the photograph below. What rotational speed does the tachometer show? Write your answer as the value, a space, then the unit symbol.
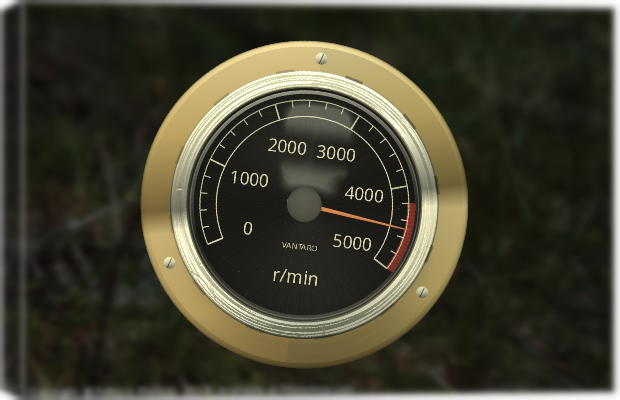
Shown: 4500 rpm
